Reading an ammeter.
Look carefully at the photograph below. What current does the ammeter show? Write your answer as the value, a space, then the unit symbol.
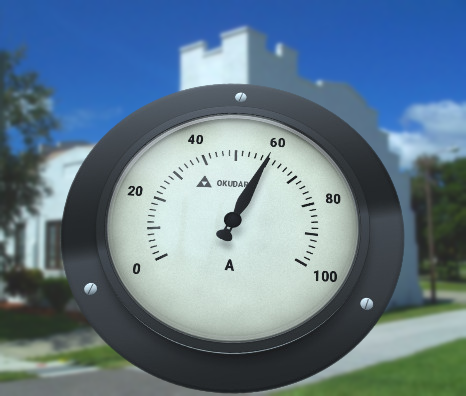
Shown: 60 A
